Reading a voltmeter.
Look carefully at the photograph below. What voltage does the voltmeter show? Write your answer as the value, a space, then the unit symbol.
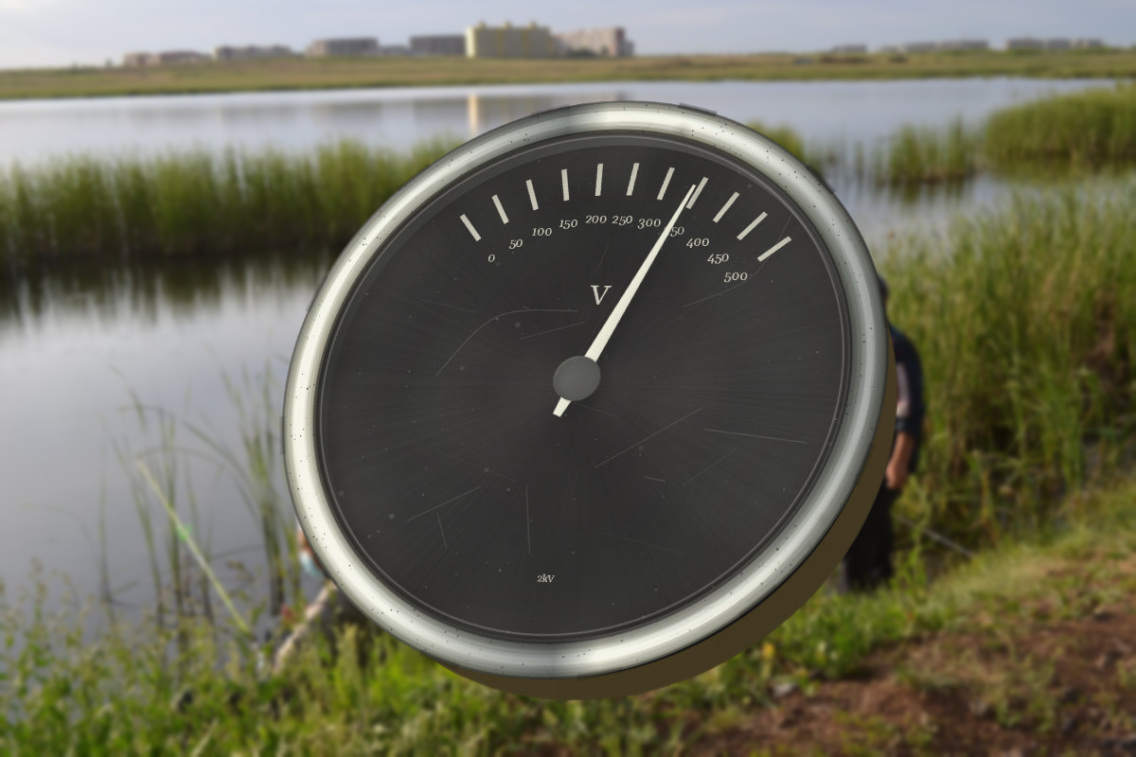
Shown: 350 V
